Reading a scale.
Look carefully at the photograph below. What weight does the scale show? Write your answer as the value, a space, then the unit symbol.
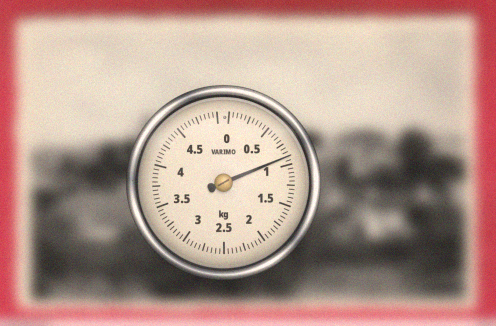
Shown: 0.9 kg
